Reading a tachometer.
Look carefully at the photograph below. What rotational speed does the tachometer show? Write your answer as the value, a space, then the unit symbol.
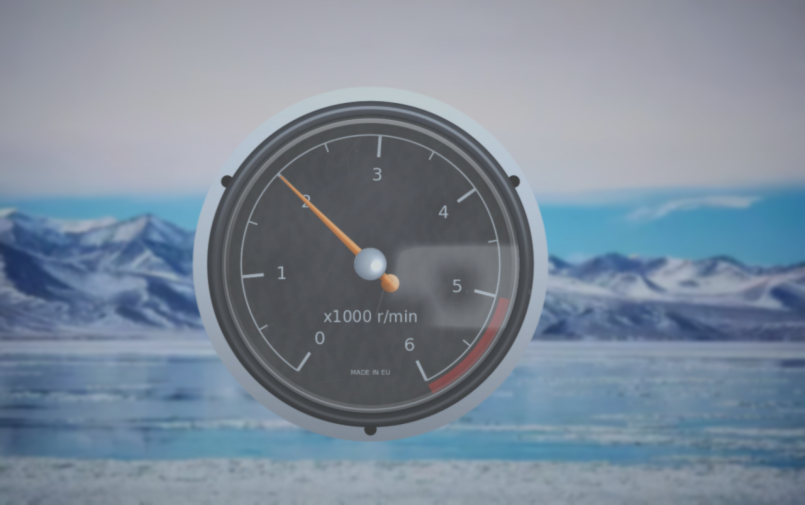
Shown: 2000 rpm
